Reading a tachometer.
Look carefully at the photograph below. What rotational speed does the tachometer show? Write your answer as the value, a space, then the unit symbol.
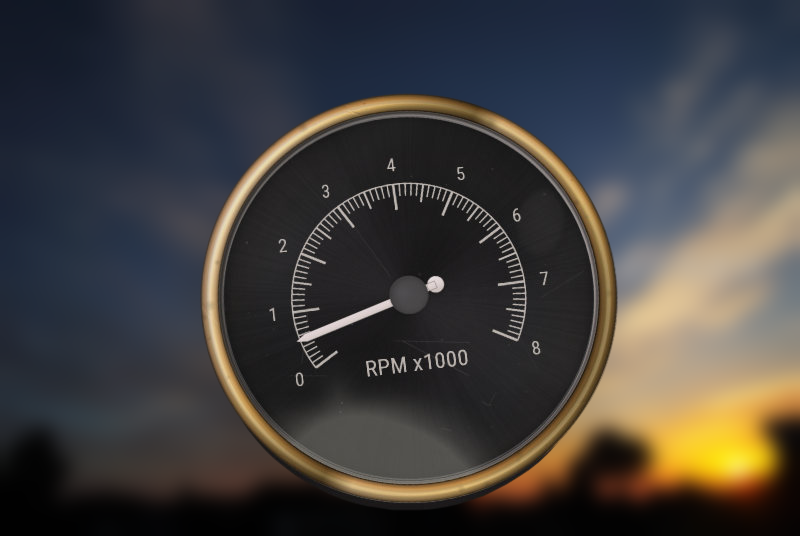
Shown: 500 rpm
